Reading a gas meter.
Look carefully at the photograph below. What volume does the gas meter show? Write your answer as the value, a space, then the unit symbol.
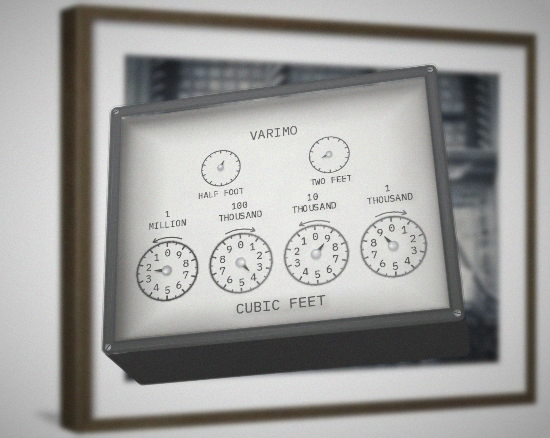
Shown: 238900 ft³
